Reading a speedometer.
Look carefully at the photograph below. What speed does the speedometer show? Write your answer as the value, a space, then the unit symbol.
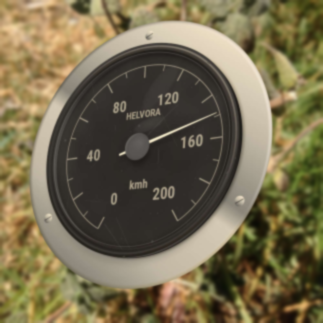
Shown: 150 km/h
